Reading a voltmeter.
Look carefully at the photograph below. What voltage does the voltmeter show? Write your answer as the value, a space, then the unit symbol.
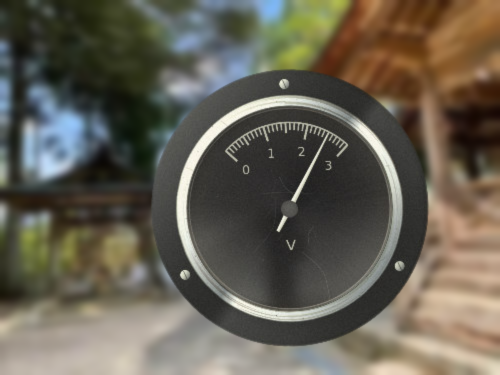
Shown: 2.5 V
